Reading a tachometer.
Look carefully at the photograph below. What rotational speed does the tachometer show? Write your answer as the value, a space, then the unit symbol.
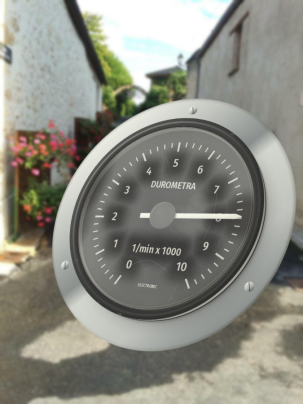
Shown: 8000 rpm
